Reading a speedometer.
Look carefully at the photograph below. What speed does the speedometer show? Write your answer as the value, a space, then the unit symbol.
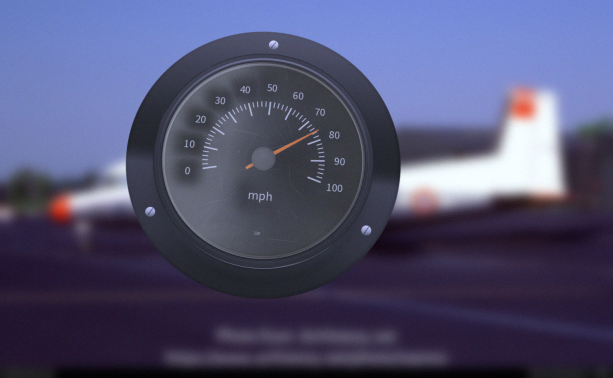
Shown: 76 mph
